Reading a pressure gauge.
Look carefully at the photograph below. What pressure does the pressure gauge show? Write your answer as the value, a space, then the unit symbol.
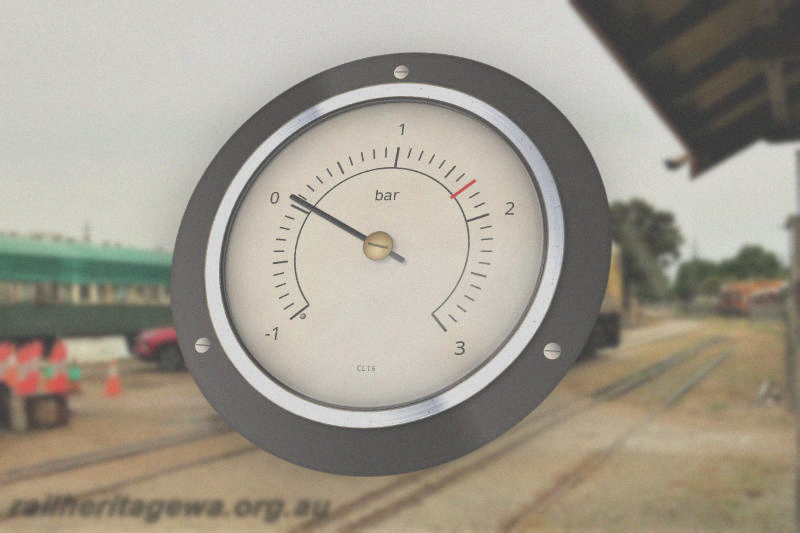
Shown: 0.05 bar
